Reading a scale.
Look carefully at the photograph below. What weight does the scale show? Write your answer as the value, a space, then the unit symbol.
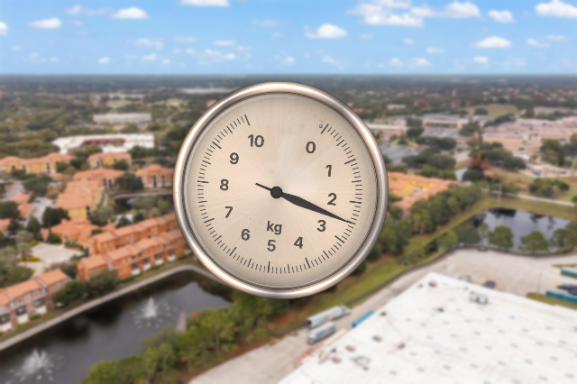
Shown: 2.5 kg
